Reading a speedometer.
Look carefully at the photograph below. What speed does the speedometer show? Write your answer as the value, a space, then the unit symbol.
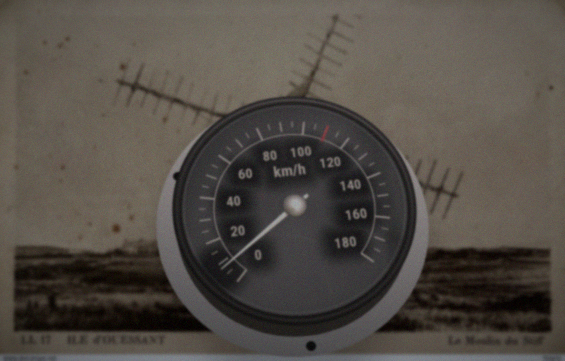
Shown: 7.5 km/h
